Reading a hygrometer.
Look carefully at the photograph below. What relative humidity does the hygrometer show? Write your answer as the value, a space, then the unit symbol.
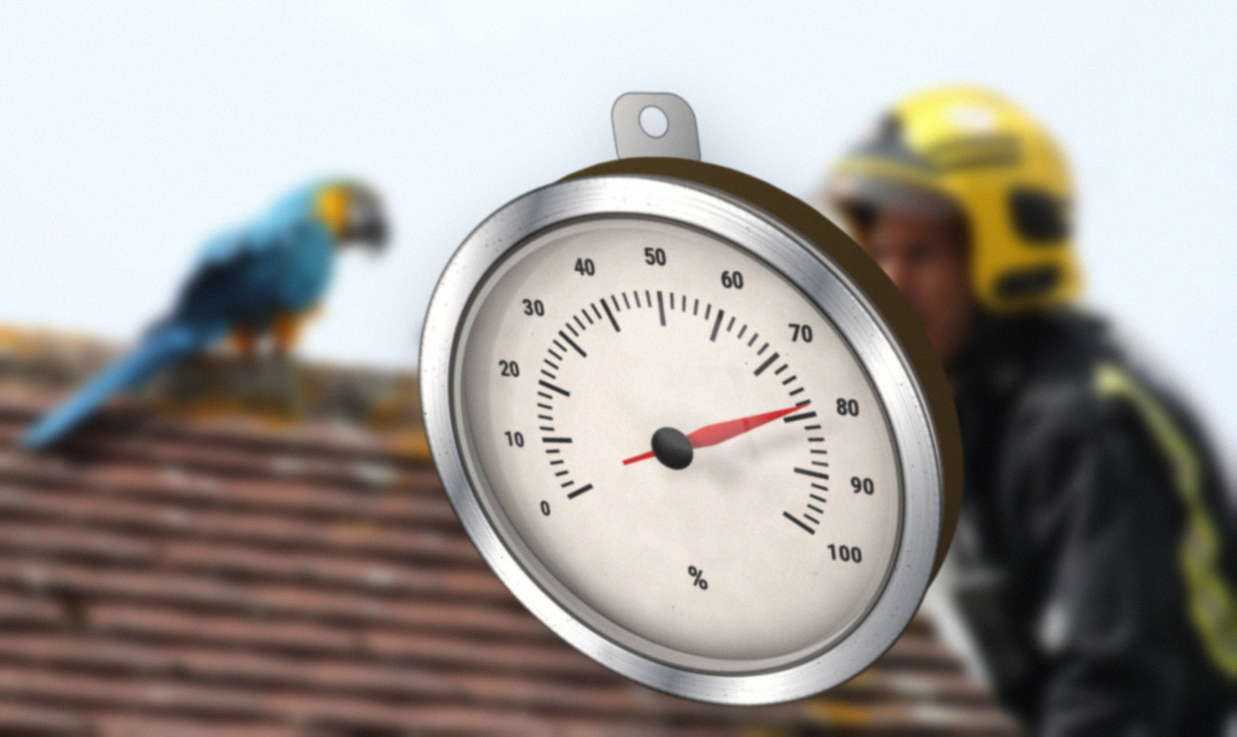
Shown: 78 %
